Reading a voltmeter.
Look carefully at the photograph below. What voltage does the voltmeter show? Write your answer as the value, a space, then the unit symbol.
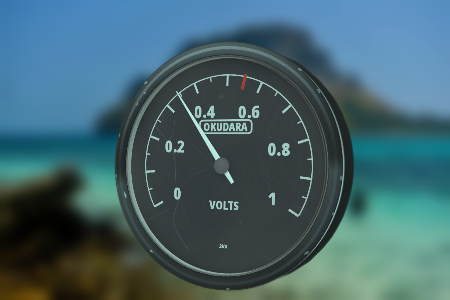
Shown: 0.35 V
